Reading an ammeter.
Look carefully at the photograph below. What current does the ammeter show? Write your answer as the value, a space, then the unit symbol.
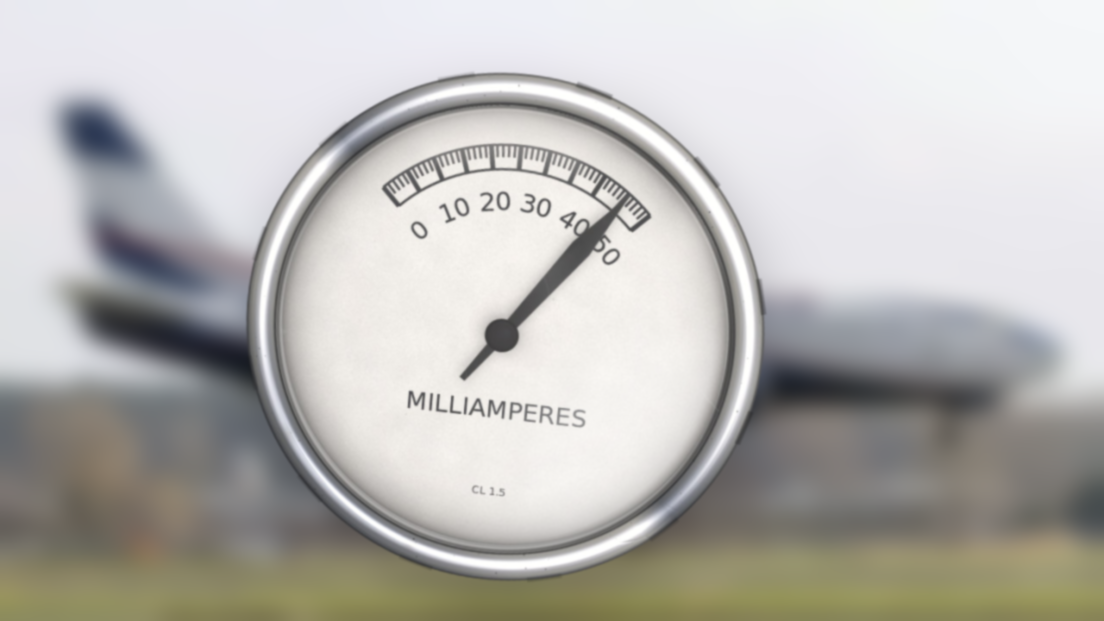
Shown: 45 mA
